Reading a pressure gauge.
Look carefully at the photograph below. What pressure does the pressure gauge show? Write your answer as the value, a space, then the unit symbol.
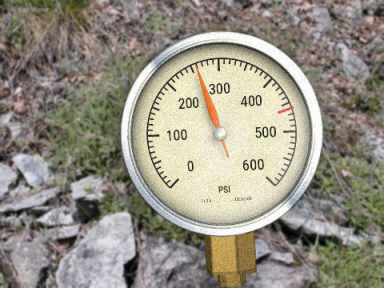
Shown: 260 psi
